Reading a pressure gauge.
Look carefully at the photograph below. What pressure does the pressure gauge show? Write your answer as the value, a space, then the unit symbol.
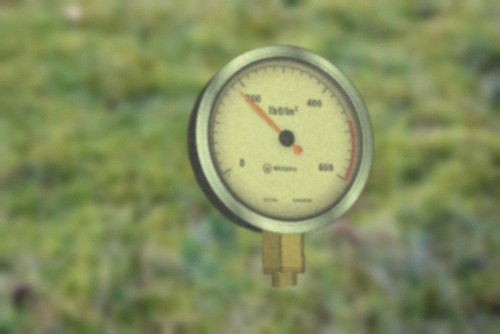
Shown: 180 psi
